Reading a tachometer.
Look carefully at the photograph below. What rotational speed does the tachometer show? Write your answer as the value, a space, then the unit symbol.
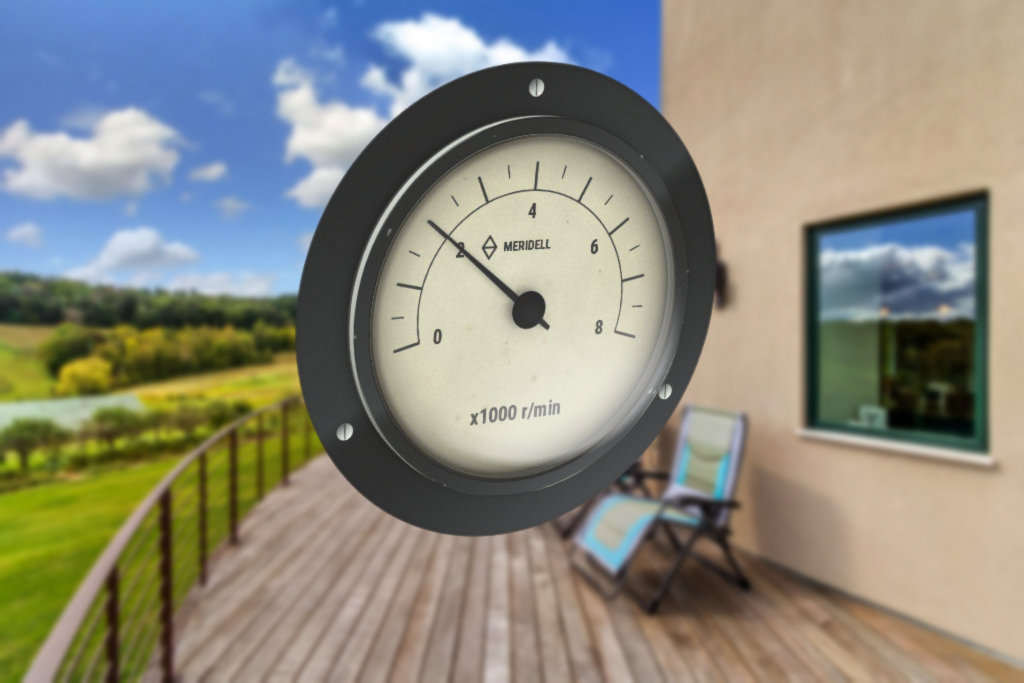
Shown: 2000 rpm
